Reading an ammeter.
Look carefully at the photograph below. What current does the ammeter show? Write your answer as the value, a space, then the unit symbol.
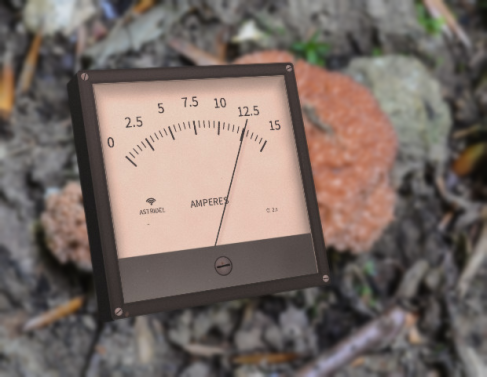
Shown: 12.5 A
